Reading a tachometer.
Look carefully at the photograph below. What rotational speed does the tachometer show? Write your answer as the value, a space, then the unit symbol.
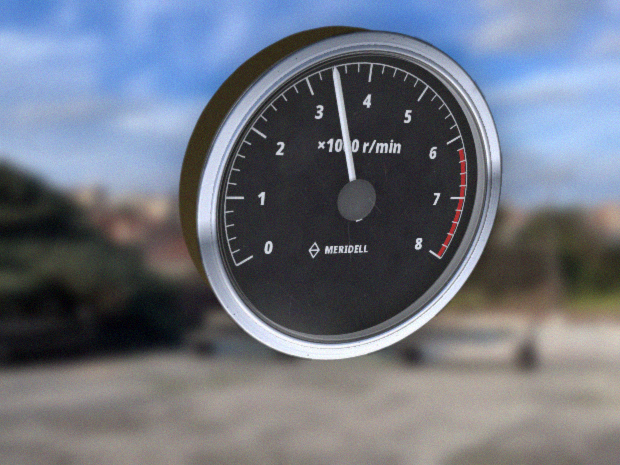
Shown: 3400 rpm
